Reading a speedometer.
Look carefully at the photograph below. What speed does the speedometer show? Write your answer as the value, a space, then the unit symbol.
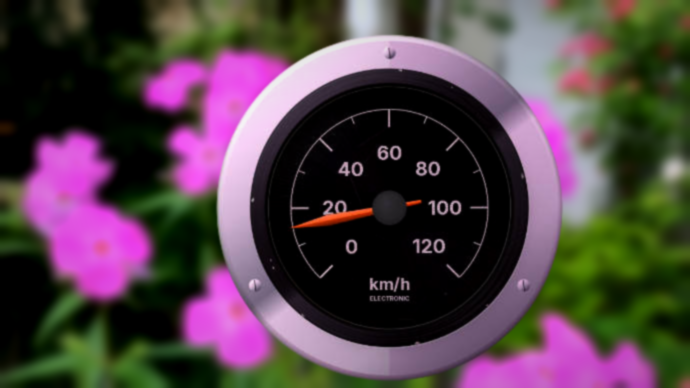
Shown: 15 km/h
